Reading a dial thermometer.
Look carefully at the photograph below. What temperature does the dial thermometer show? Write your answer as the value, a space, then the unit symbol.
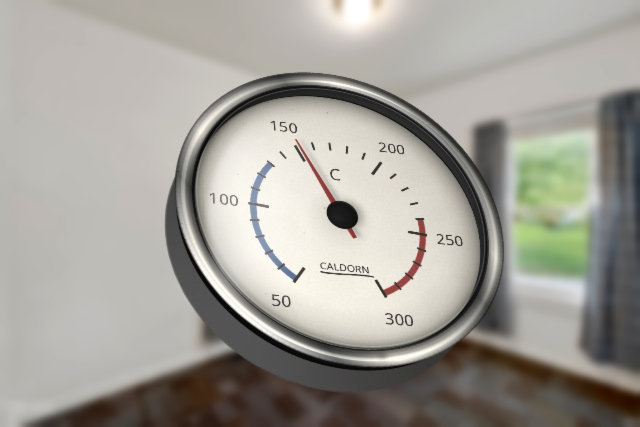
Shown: 150 °C
